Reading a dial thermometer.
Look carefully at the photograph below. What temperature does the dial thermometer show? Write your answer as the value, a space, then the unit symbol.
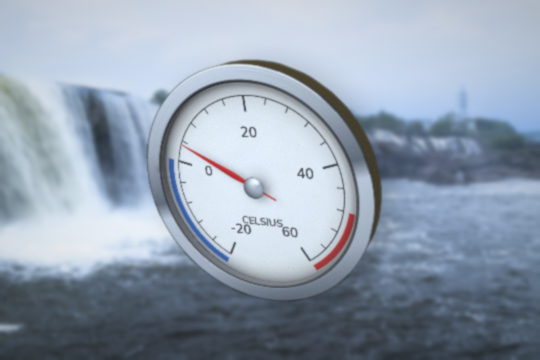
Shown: 4 °C
